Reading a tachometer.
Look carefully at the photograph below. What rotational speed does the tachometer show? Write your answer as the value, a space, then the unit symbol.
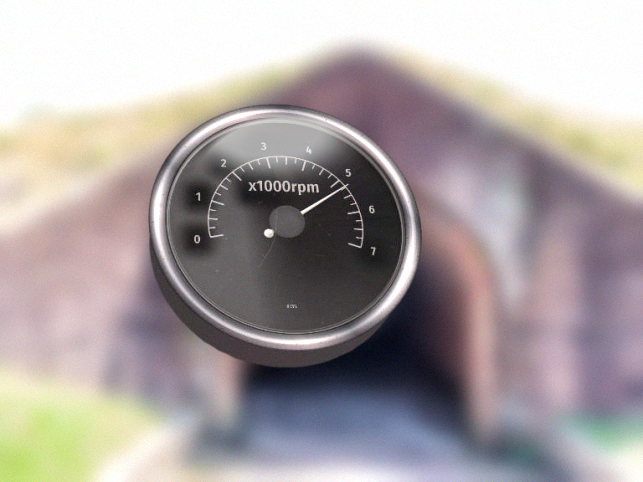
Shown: 5250 rpm
